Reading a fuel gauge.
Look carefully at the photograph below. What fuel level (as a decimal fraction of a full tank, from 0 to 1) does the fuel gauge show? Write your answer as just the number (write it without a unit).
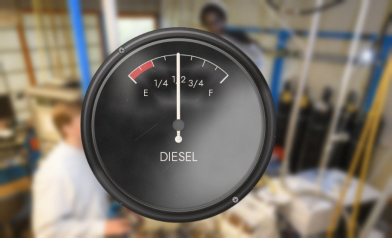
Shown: 0.5
